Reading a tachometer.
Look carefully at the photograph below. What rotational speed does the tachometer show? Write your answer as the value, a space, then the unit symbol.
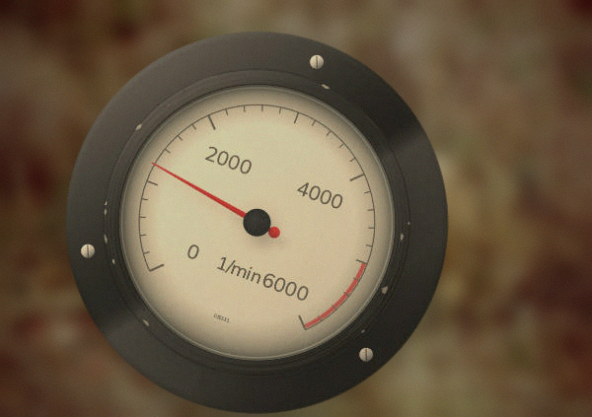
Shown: 1200 rpm
